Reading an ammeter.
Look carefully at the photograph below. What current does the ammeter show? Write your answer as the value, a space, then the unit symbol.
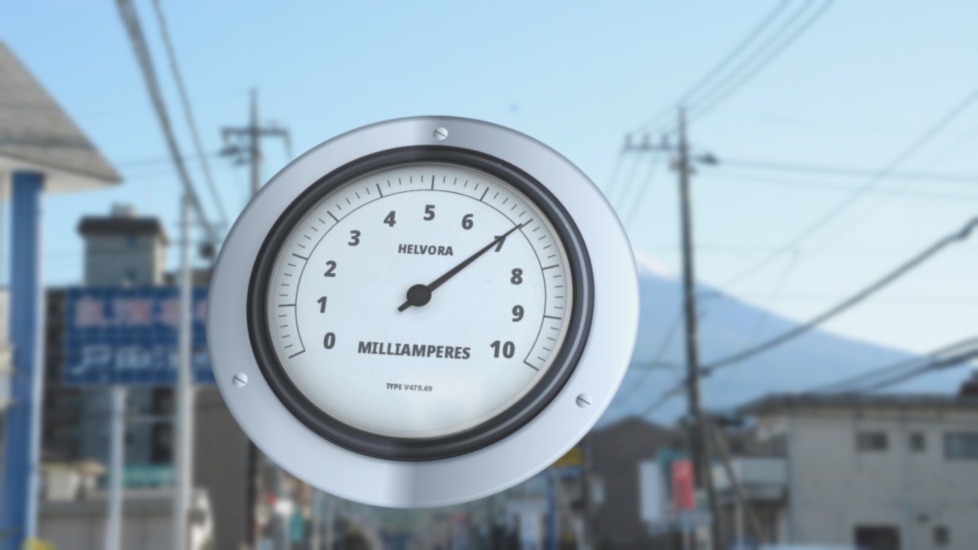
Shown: 7 mA
